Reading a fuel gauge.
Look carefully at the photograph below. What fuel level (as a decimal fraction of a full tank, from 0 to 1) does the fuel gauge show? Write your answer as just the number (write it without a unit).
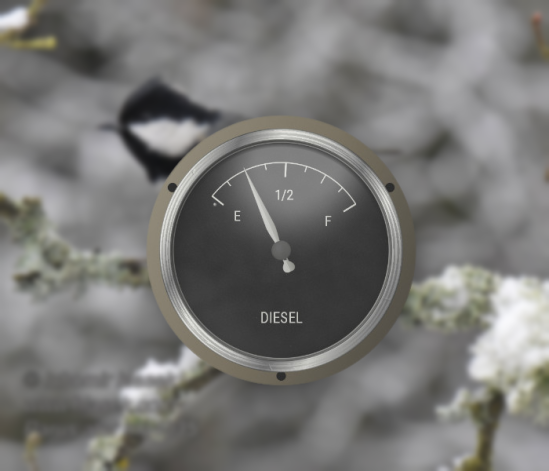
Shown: 0.25
